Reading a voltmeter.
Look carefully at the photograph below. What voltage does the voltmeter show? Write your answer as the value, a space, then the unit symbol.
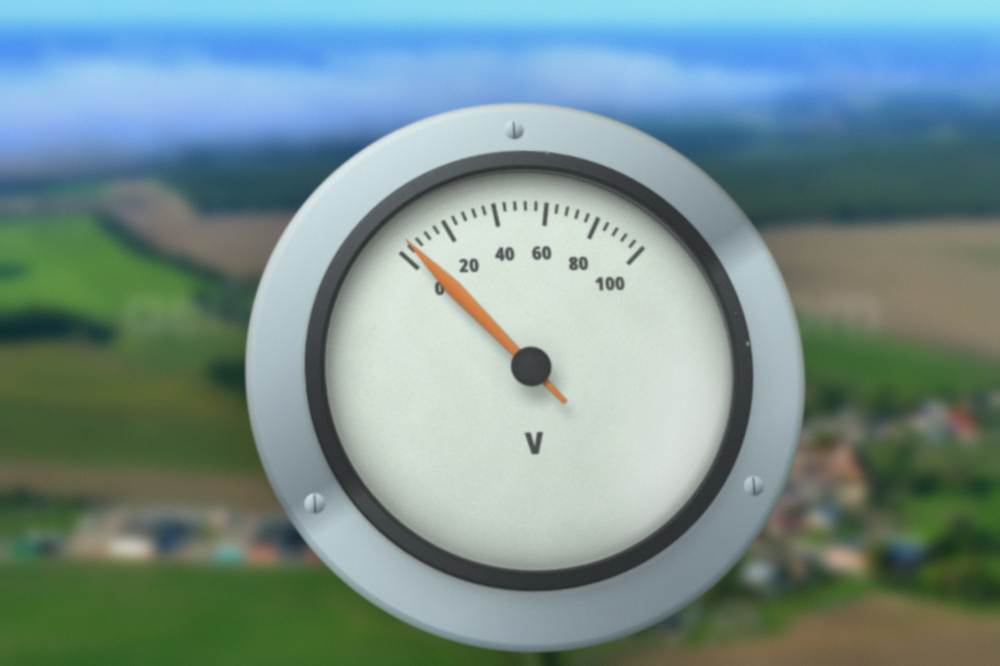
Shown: 4 V
